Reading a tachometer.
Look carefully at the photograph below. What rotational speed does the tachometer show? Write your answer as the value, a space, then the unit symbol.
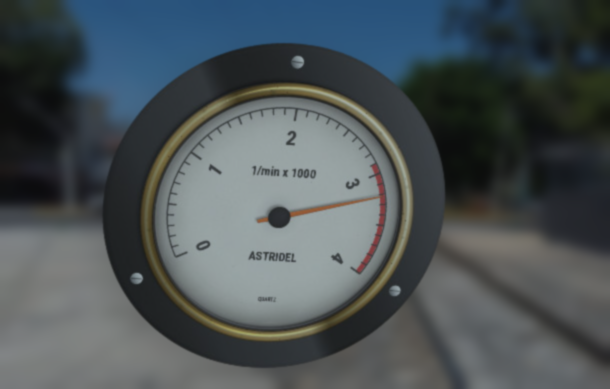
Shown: 3200 rpm
